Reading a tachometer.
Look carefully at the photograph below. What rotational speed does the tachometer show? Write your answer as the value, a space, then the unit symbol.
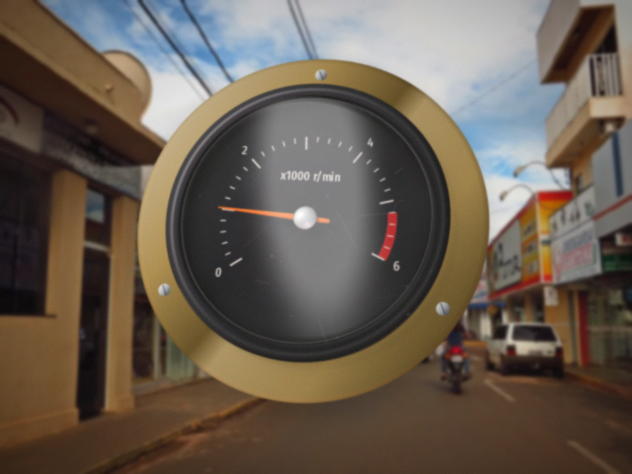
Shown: 1000 rpm
